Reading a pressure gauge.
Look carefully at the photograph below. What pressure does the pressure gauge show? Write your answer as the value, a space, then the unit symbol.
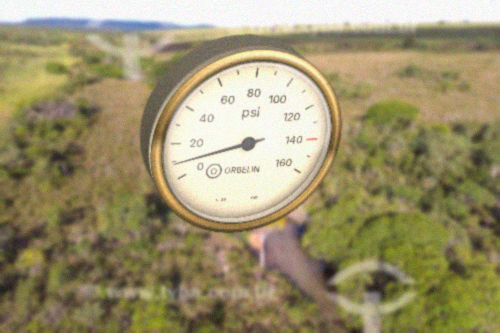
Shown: 10 psi
